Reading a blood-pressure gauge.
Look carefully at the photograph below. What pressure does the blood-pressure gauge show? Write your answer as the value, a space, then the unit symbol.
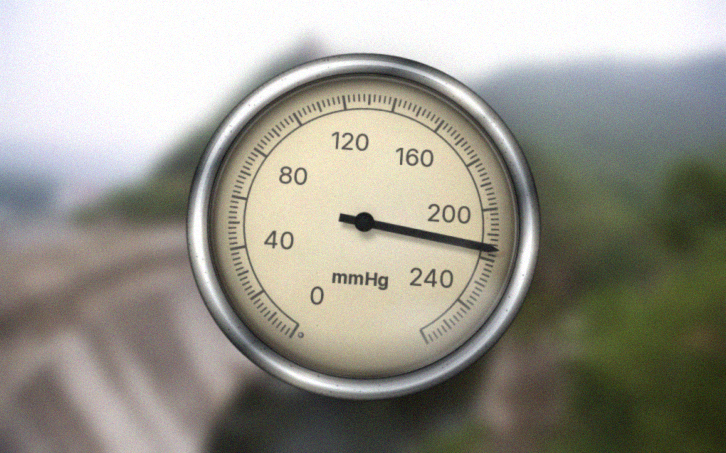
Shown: 216 mmHg
